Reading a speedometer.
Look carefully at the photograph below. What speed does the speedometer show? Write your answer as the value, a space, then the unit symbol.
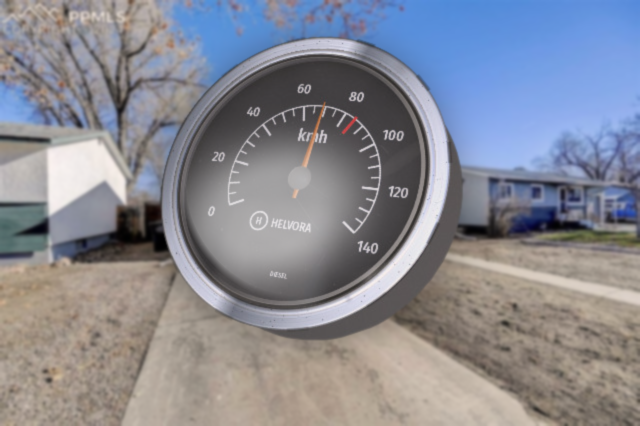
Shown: 70 km/h
